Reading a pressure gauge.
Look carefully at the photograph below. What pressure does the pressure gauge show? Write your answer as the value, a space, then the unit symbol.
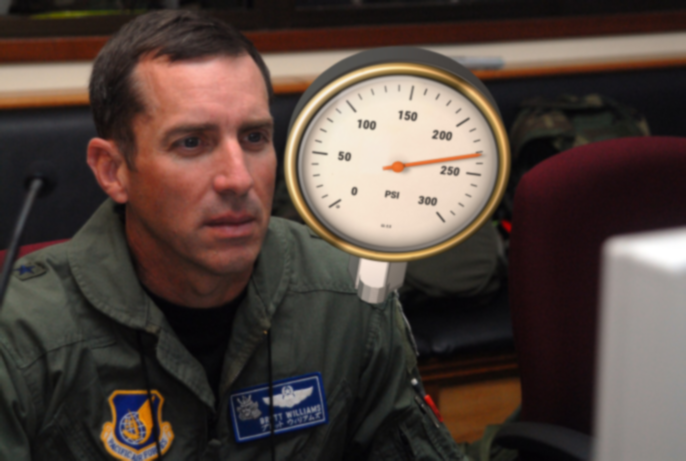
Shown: 230 psi
